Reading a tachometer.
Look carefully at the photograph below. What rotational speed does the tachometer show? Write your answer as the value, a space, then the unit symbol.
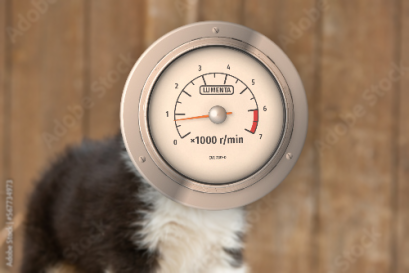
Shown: 750 rpm
